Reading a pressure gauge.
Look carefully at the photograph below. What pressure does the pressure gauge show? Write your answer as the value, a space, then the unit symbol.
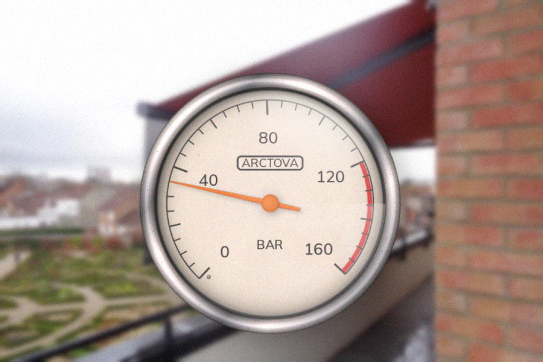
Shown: 35 bar
